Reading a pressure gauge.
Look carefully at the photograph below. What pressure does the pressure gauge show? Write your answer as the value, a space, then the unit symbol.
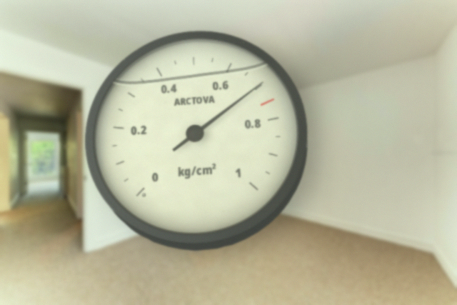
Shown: 0.7 kg/cm²
